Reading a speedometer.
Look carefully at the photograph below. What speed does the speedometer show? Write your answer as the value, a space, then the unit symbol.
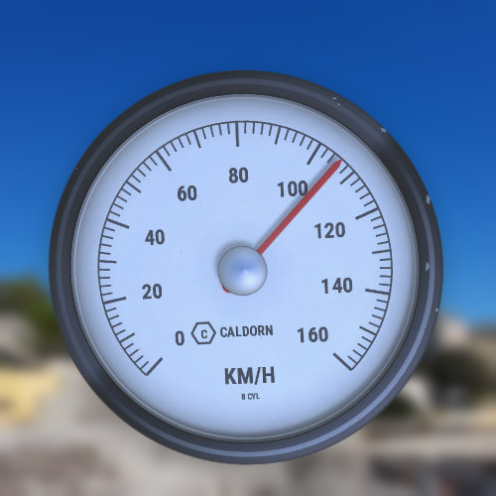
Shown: 106 km/h
